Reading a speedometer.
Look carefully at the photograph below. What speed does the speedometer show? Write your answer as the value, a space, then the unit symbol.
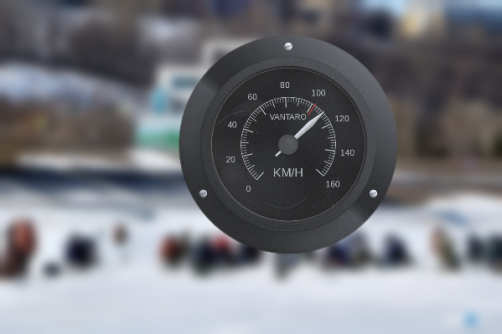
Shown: 110 km/h
